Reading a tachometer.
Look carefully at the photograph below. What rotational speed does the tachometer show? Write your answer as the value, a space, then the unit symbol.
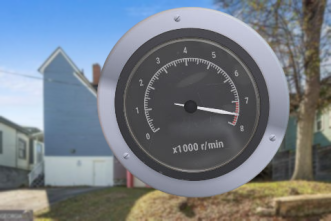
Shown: 7500 rpm
